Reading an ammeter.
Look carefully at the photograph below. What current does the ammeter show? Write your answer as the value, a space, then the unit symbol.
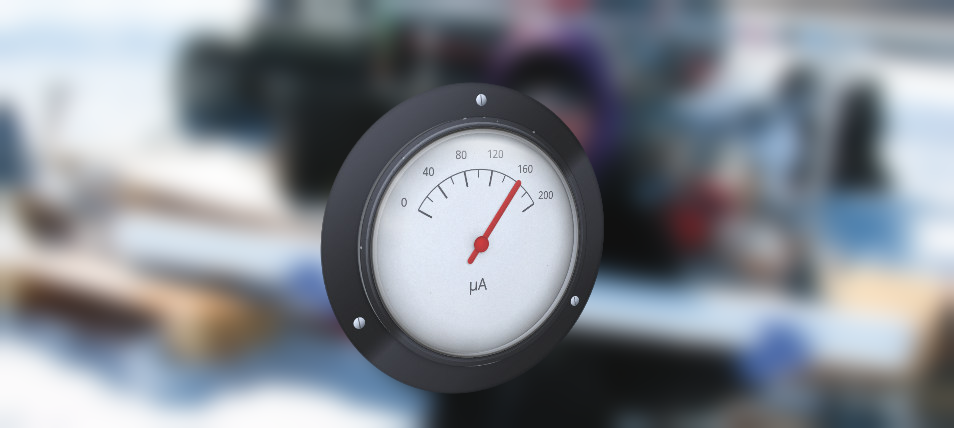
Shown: 160 µA
